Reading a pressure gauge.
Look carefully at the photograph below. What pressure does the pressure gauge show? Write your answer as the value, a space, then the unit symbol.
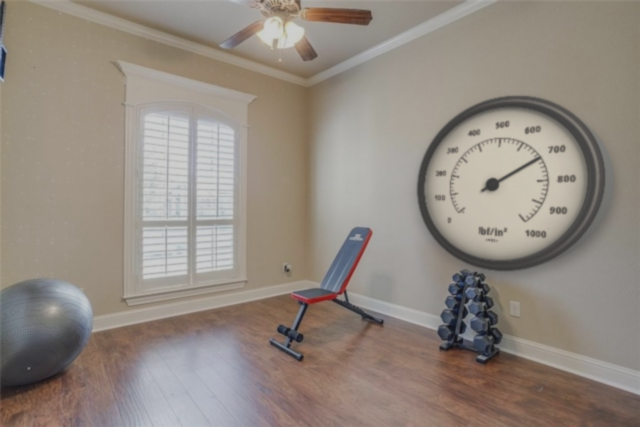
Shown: 700 psi
